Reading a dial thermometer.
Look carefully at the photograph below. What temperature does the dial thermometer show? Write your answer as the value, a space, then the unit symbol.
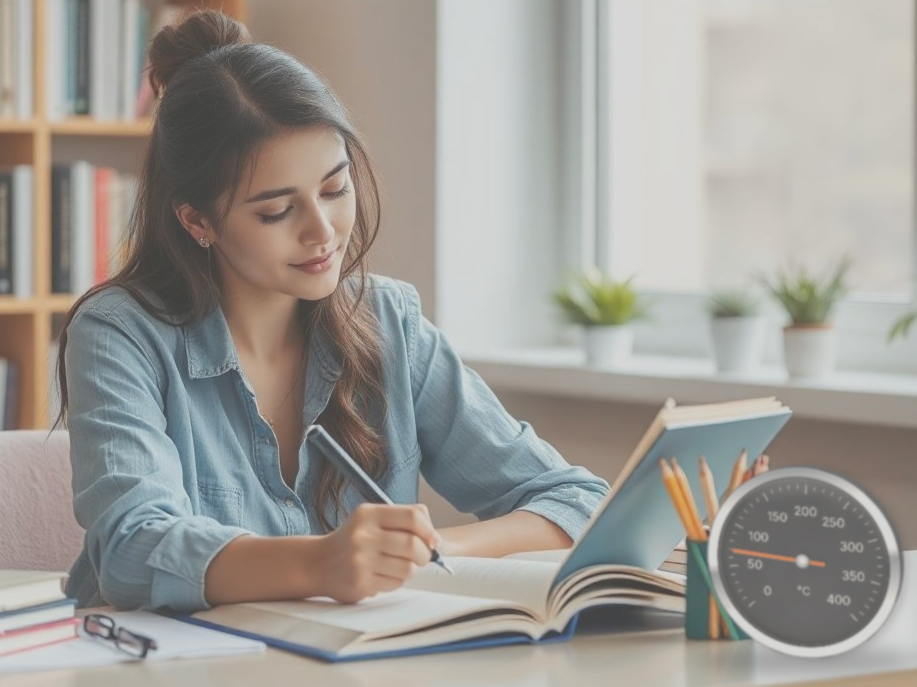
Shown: 70 °C
